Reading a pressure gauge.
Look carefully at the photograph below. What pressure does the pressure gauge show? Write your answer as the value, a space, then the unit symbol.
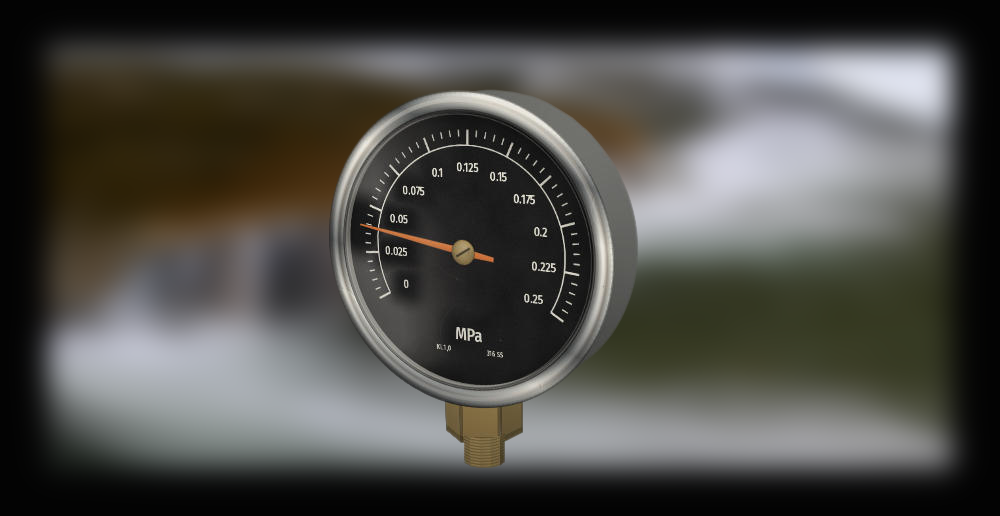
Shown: 0.04 MPa
